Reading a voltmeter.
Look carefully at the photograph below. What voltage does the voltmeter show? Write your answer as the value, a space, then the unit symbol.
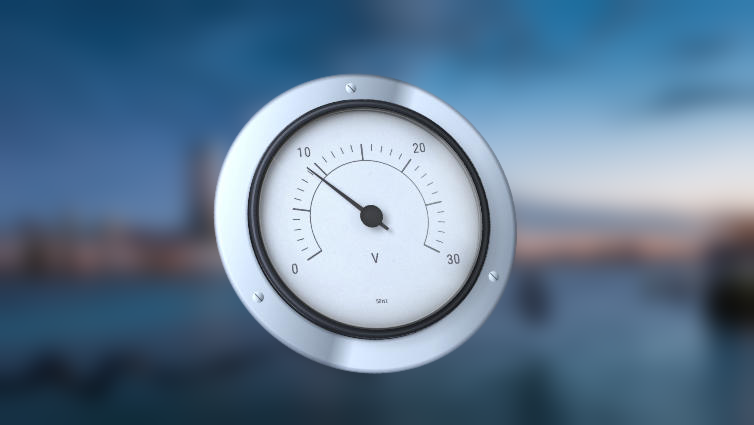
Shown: 9 V
